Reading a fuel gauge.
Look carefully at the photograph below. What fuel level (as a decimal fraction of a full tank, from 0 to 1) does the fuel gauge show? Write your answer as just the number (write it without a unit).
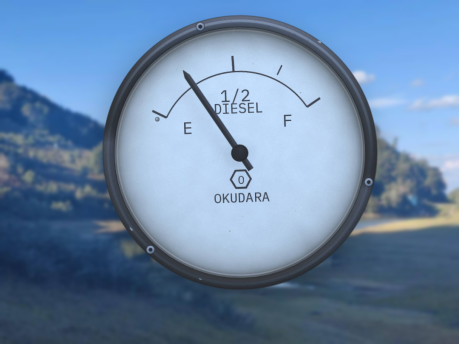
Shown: 0.25
